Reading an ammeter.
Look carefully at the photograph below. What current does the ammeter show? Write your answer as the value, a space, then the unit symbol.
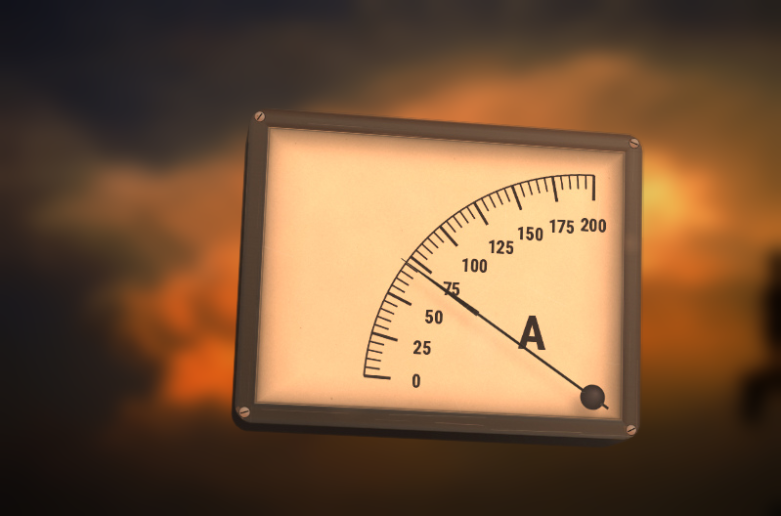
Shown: 70 A
